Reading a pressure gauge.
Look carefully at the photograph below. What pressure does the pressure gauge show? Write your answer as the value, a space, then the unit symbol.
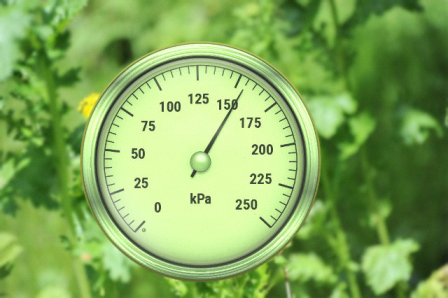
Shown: 155 kPa
